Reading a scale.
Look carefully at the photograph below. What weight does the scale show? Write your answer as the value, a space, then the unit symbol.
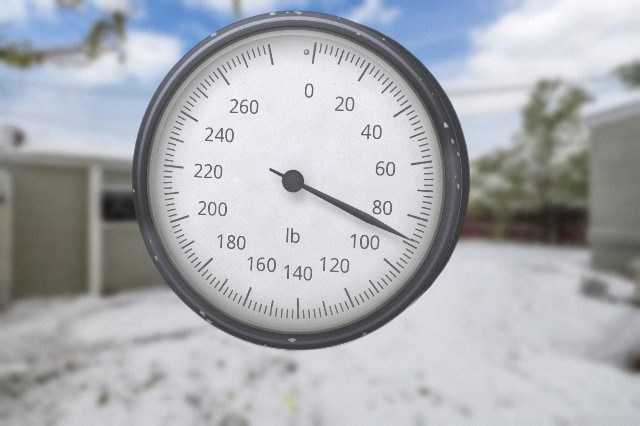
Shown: 88 lb
